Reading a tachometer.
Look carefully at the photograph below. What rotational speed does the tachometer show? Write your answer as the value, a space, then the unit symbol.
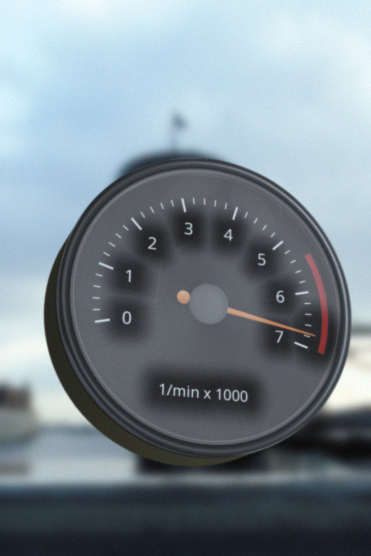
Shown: 6800 rpm
